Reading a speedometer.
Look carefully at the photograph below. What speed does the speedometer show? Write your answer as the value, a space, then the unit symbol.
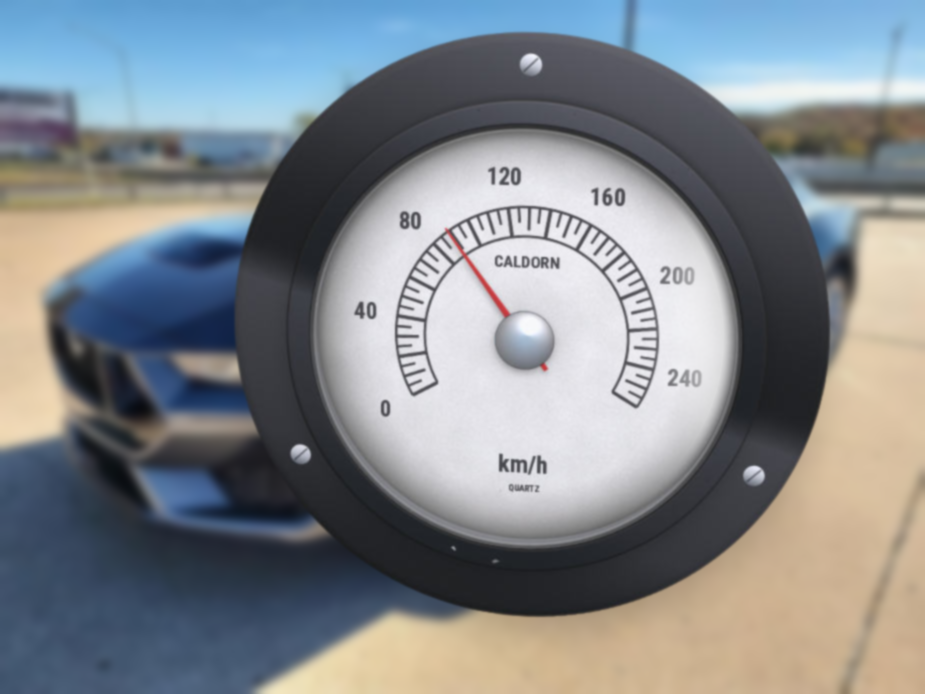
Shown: 90 km/h
